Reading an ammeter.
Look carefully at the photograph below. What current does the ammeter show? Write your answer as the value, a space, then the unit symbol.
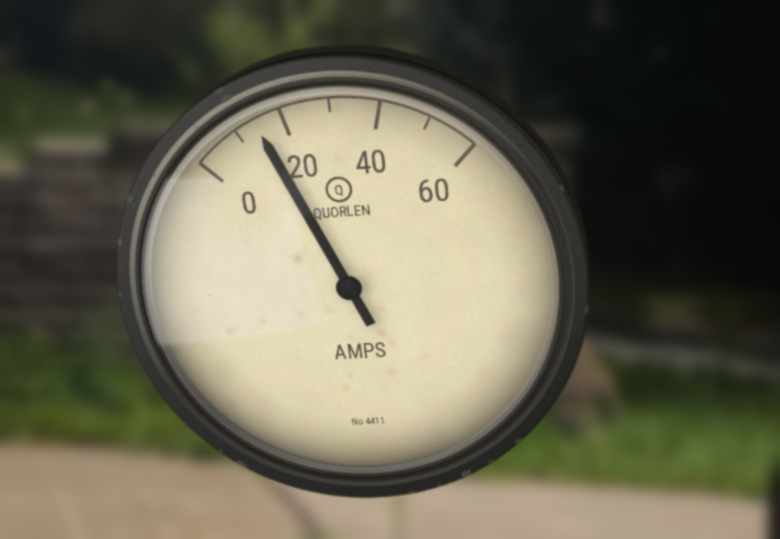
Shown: 15 A
